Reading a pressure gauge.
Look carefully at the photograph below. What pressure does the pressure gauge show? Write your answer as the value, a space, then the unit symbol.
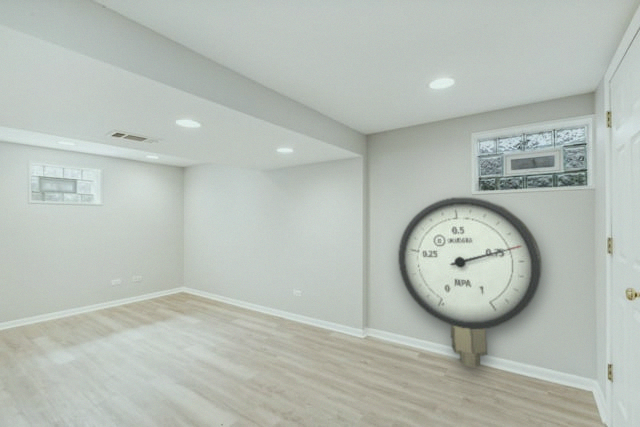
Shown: 0.75 MPa
